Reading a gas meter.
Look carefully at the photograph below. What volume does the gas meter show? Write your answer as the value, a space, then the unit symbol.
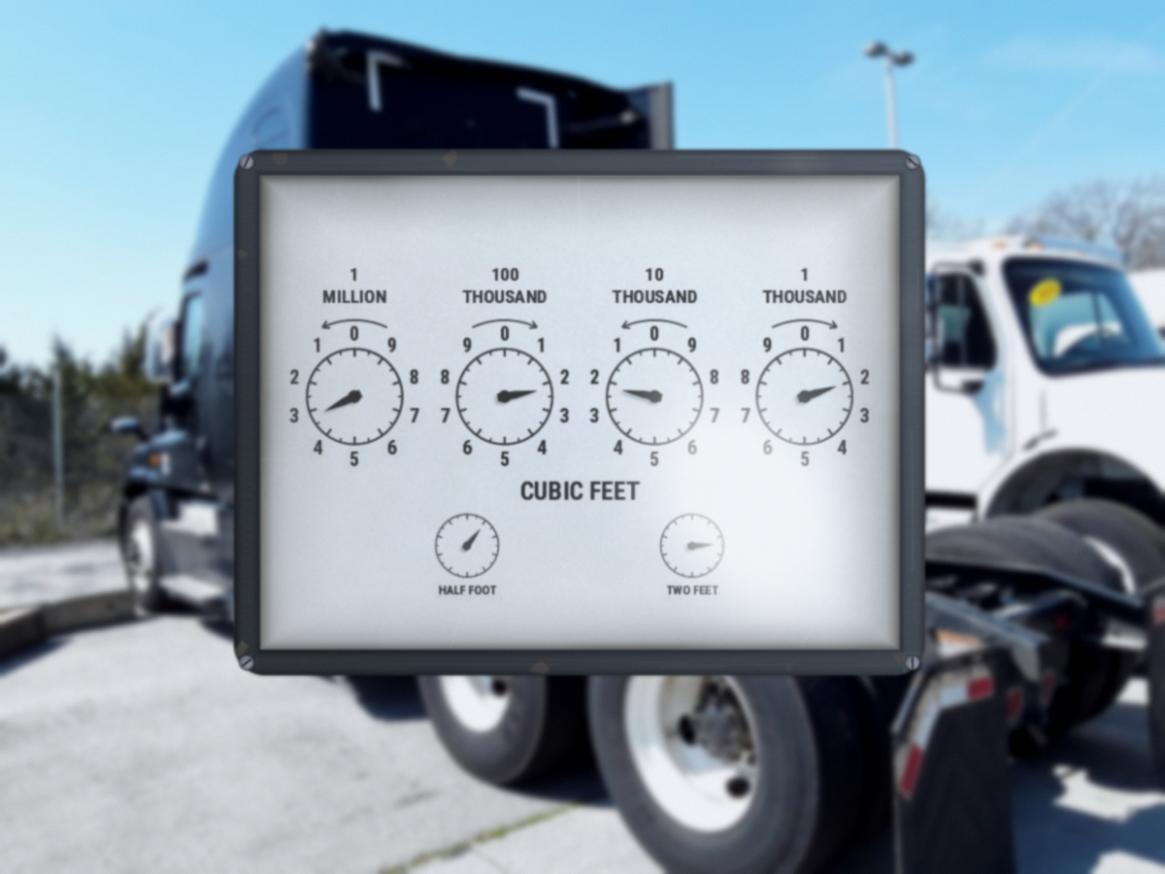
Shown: 322200 ft³
